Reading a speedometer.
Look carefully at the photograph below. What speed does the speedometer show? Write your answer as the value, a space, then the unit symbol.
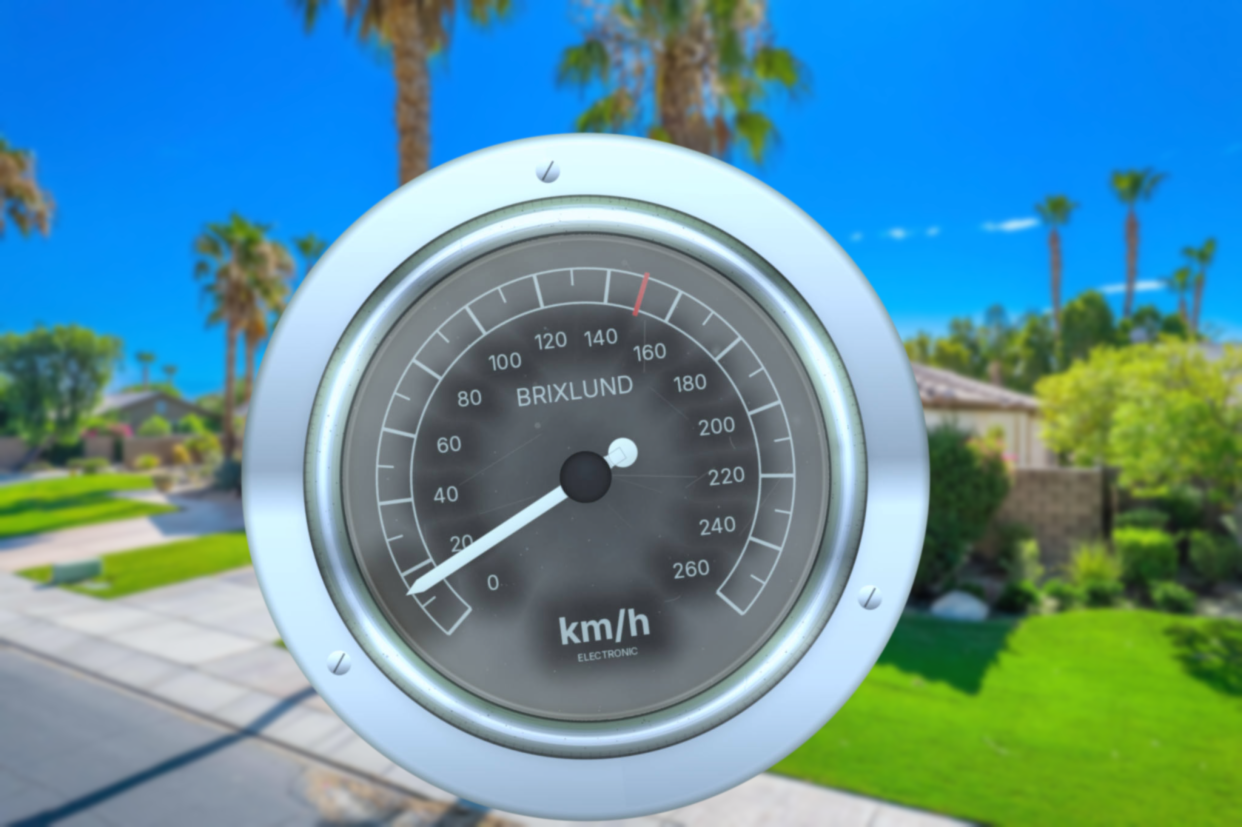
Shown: 15 km/h
